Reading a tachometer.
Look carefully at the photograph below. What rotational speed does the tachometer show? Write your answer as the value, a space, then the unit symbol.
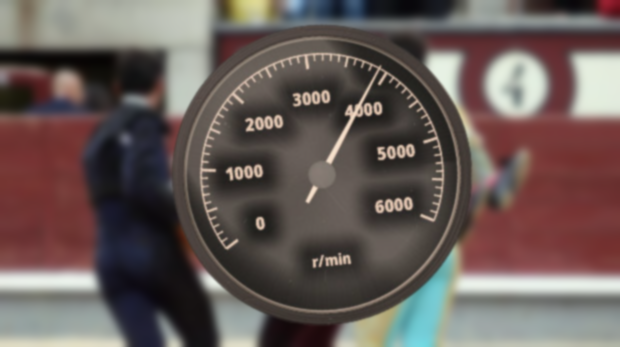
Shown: 3900 rpm
